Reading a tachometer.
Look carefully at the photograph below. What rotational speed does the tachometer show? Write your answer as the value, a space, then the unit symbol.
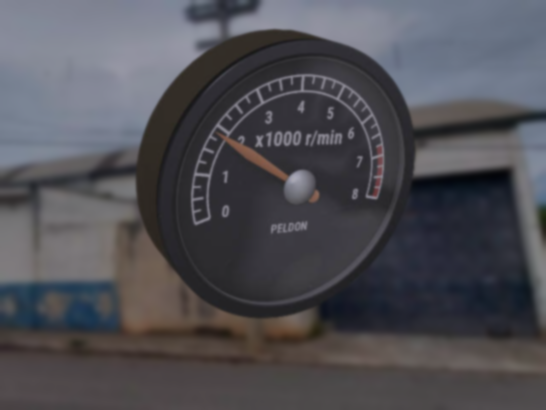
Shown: 1875 rpm
